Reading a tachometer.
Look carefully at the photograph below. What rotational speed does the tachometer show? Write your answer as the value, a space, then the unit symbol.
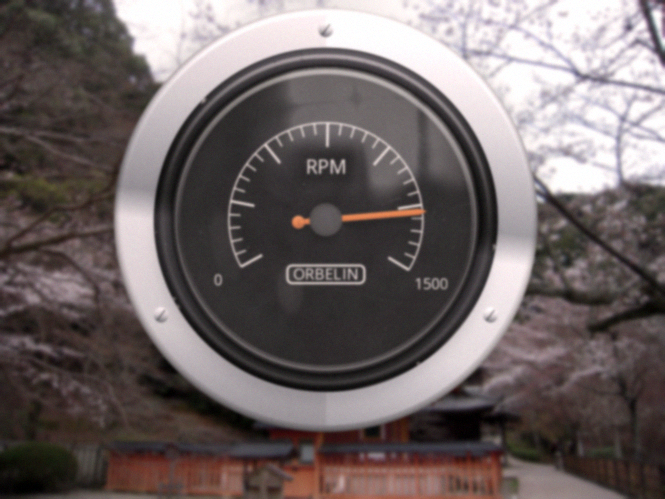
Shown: 1275 rpm
